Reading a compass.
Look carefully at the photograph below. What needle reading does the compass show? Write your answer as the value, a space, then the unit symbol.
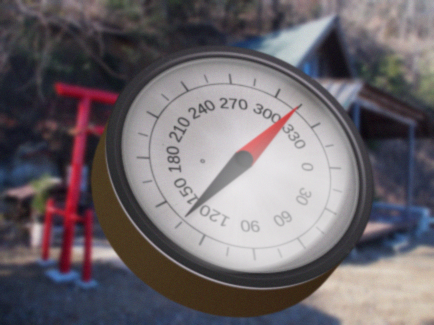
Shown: 315 °
